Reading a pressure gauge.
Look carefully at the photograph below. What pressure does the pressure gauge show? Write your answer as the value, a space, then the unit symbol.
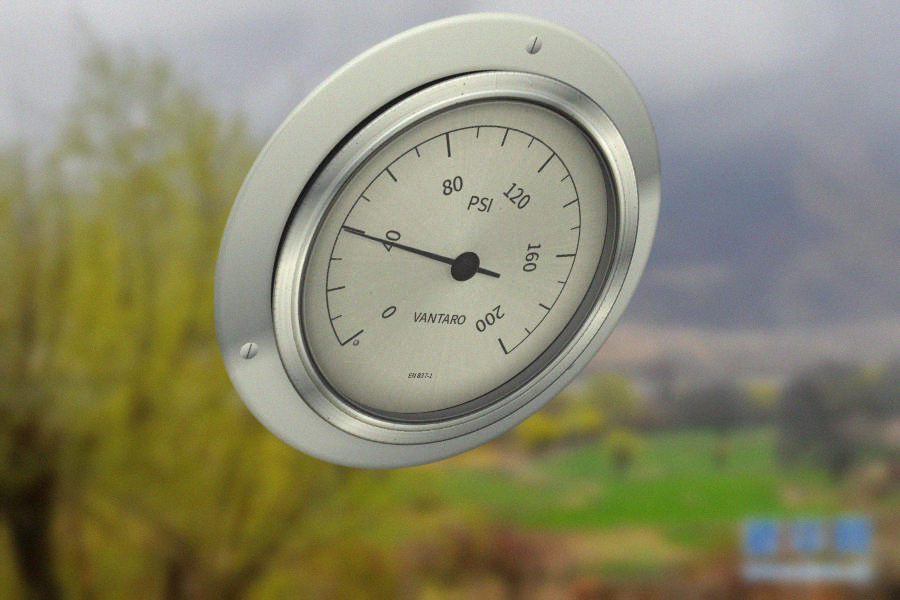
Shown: 40 psi
